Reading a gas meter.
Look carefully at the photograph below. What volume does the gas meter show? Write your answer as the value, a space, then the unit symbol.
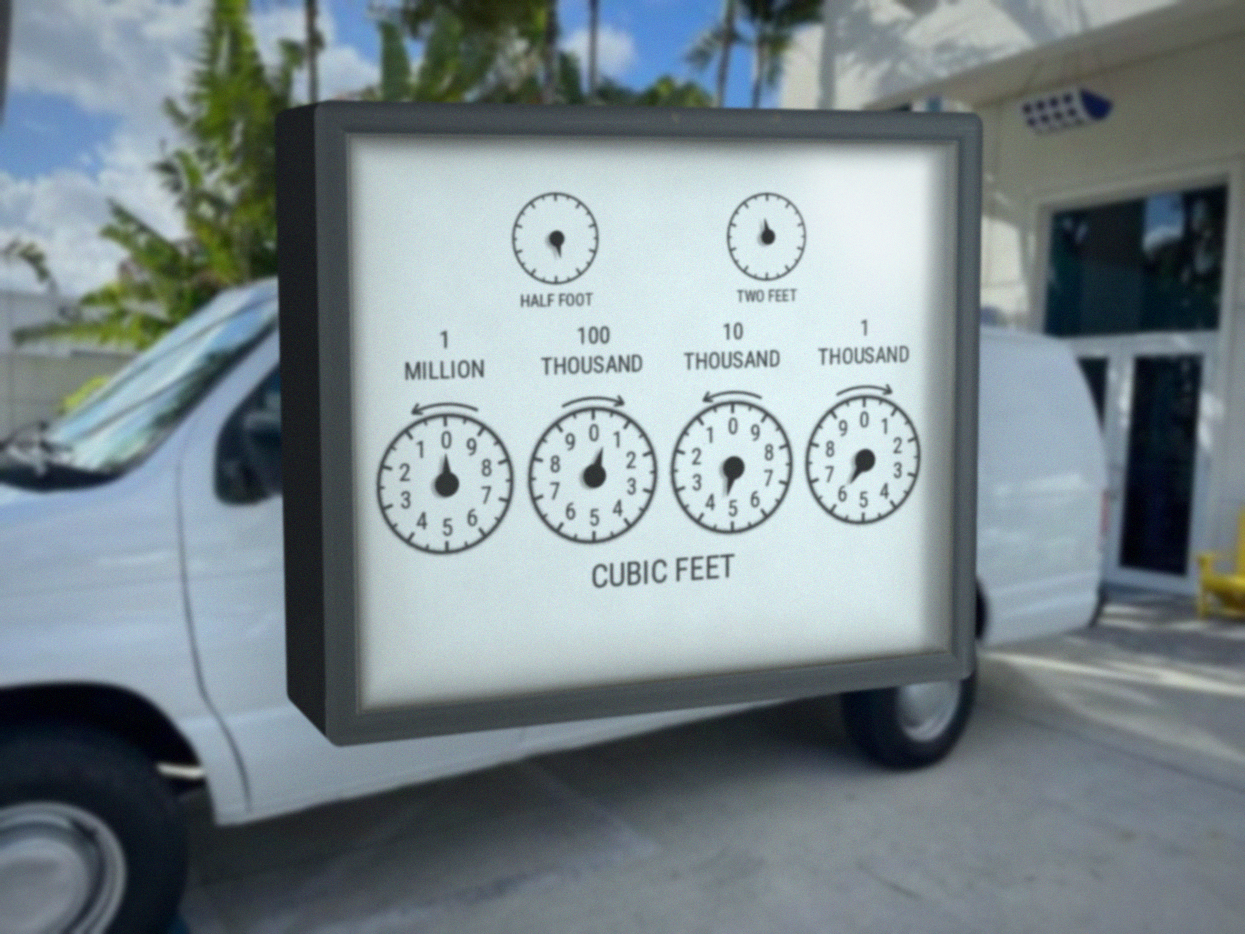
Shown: 4600 ft³
